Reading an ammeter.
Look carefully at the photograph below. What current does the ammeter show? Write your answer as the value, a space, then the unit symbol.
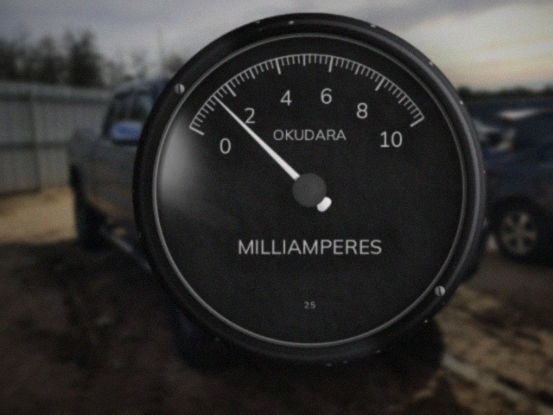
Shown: 1.4 mA
